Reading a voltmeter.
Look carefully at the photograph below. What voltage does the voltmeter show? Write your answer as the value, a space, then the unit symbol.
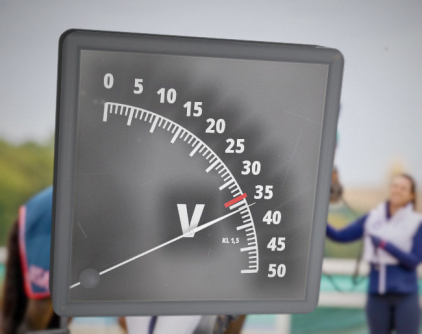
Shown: 36 V
